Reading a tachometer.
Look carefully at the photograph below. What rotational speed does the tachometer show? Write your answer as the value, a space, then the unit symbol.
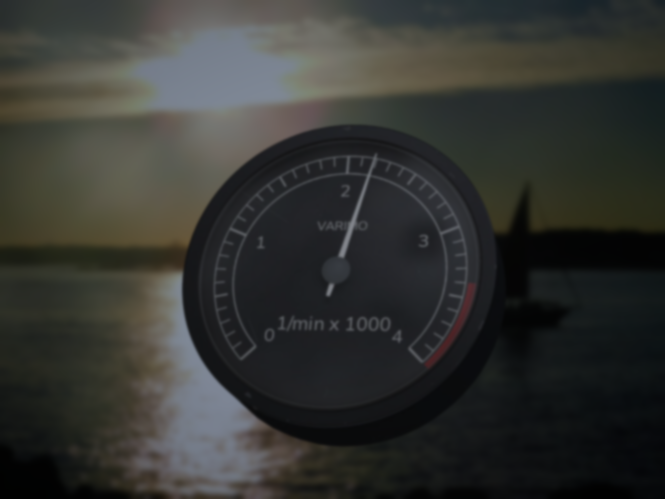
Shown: 2200 rpm
